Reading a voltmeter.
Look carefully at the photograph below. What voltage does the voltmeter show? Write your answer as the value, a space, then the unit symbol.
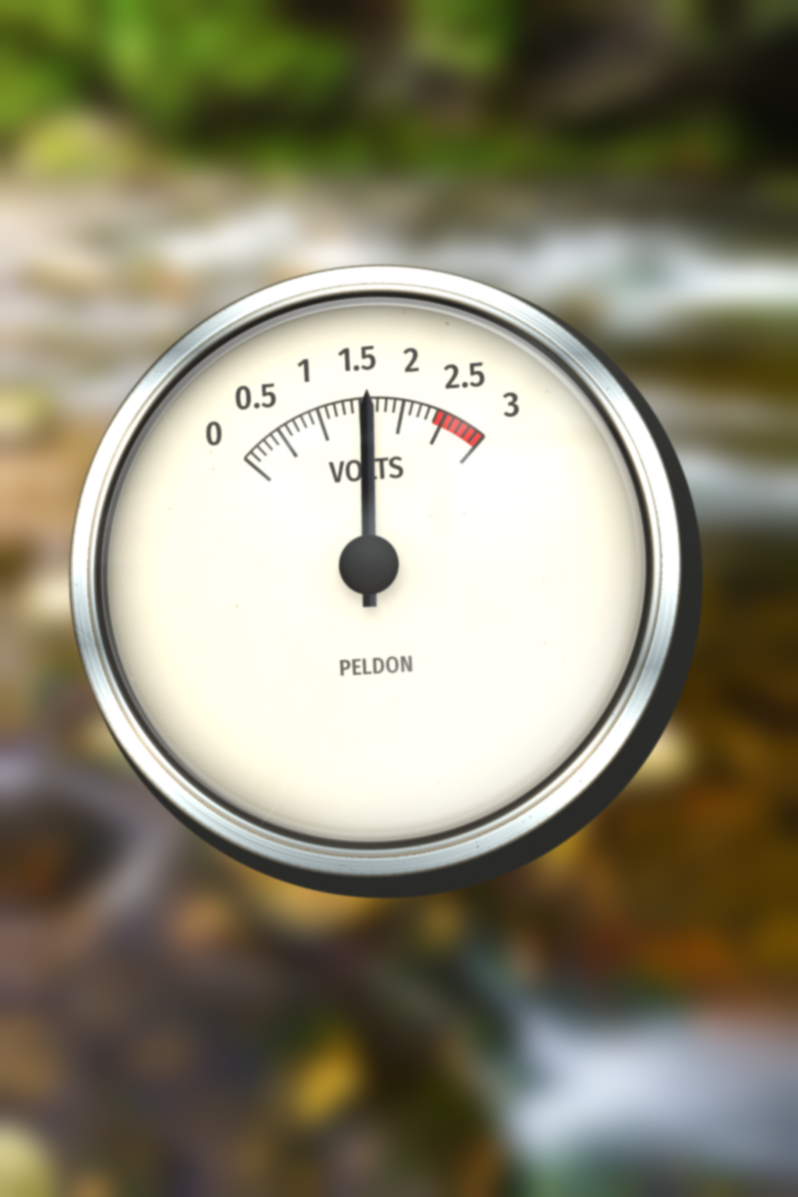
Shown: 1.6 V
